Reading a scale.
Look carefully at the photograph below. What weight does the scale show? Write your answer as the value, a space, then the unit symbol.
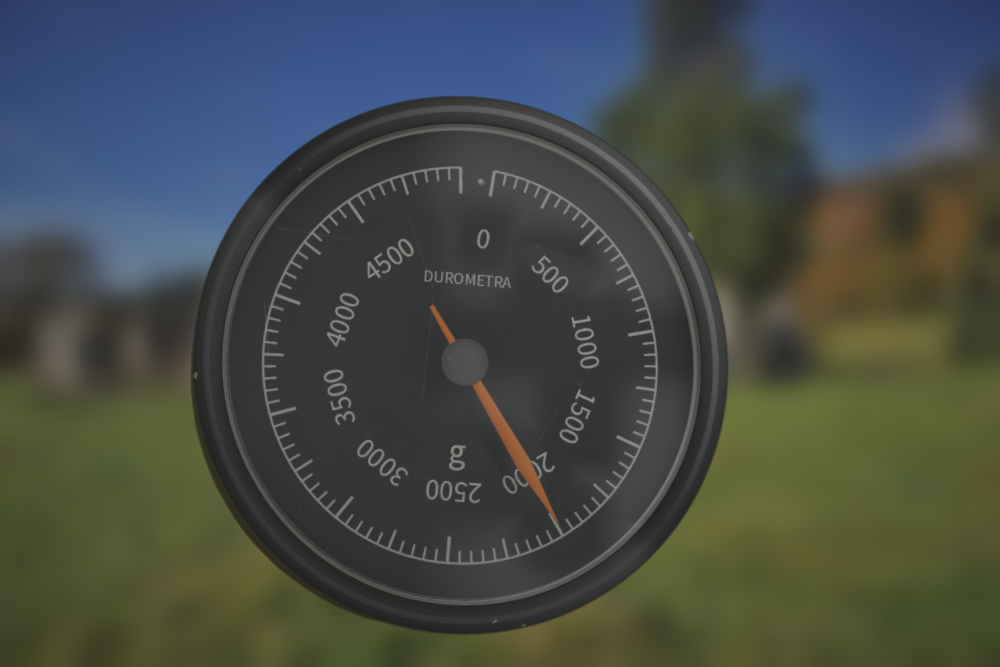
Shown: 2000 g
